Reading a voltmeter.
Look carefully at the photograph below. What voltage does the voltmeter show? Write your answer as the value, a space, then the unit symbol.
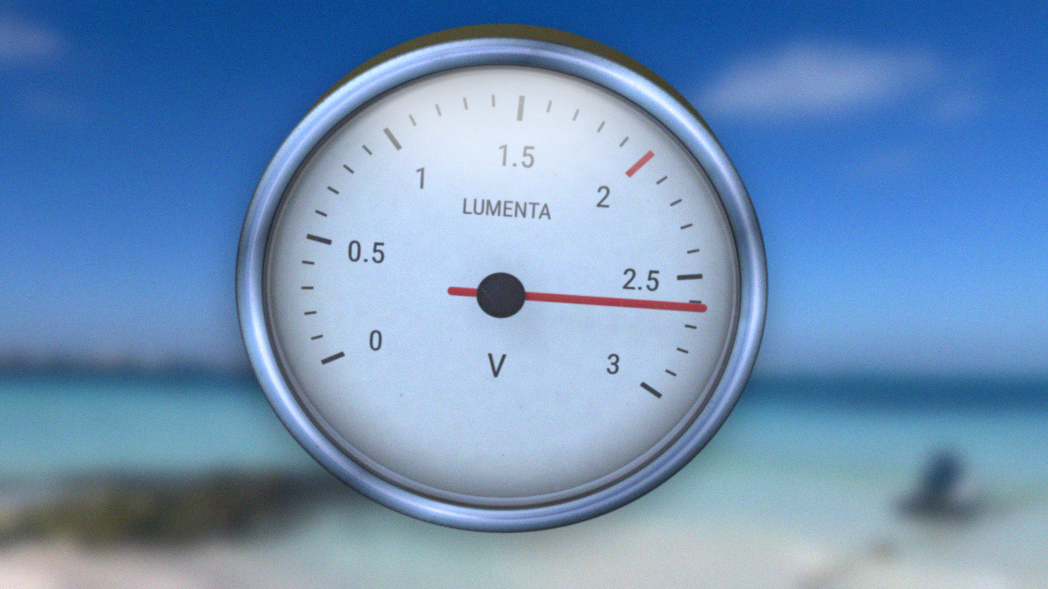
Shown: 2.6 V
